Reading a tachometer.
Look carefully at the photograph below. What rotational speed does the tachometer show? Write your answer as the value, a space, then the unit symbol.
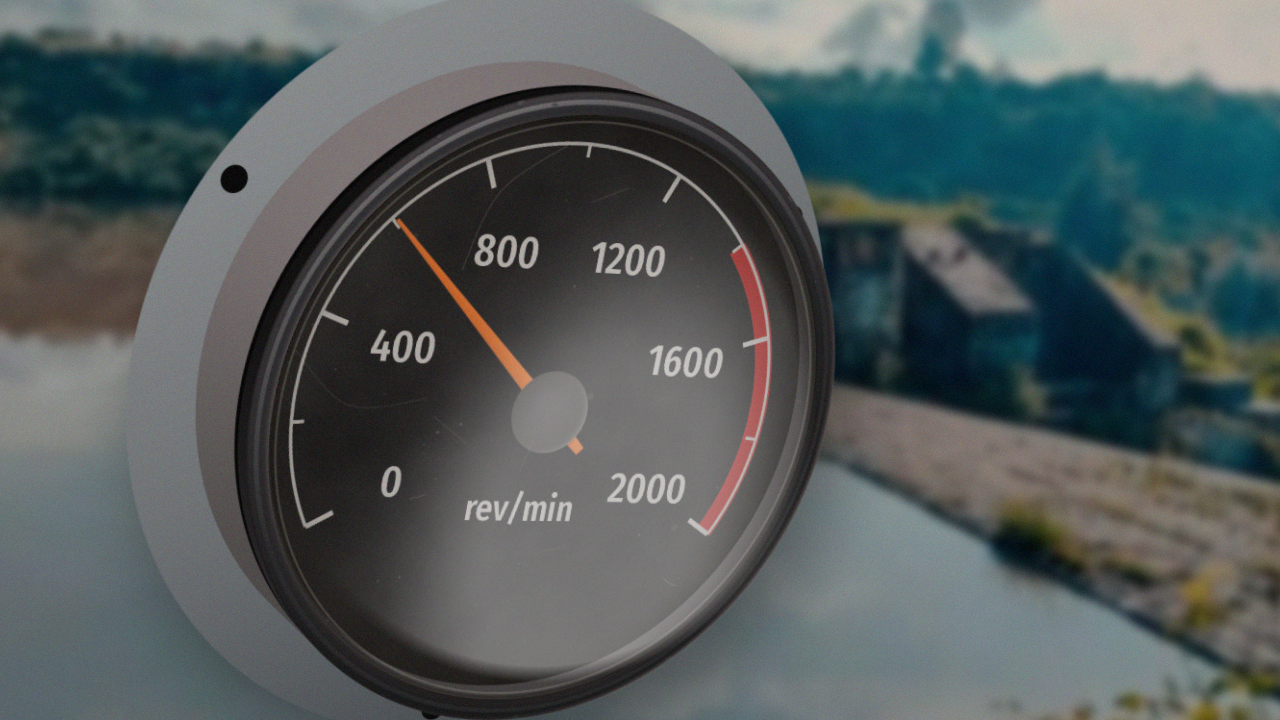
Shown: 600 rpm
